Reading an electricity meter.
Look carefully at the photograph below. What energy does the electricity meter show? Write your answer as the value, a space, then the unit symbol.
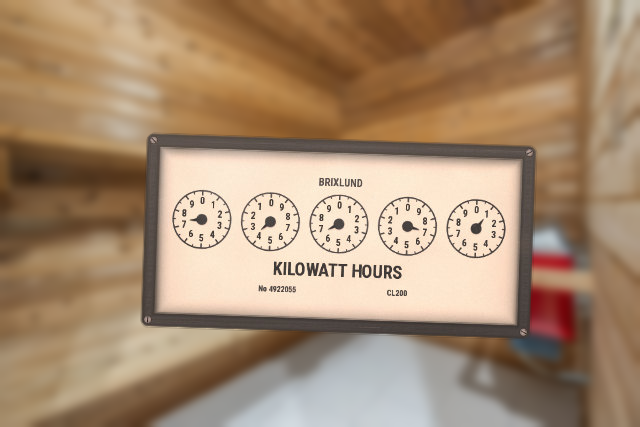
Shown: 73671 kWh
